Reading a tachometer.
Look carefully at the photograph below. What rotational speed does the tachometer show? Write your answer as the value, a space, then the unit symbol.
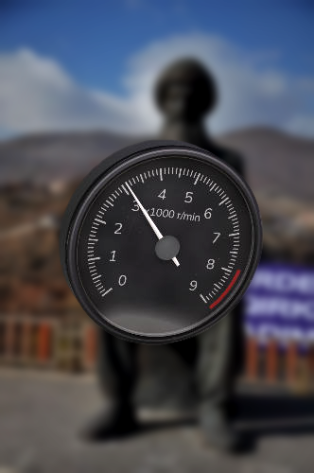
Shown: 3100 rpm
